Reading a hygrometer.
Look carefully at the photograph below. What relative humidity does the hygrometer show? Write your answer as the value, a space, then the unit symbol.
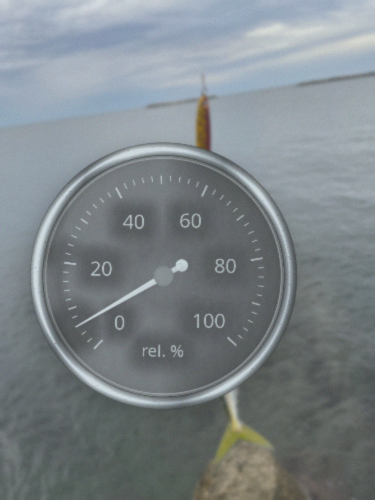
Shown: 6 %
